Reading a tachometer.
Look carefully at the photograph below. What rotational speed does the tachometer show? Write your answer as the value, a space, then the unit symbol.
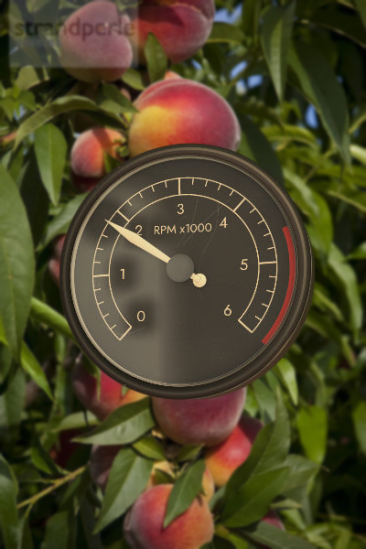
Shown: 1800 rpm
